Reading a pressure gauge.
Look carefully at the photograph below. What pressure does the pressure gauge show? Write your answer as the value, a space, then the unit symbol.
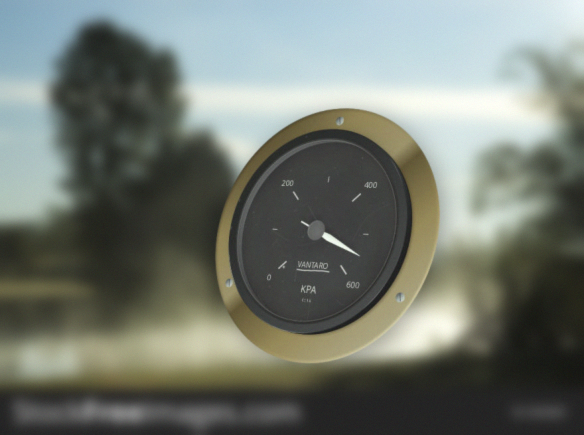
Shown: 550 kPa
